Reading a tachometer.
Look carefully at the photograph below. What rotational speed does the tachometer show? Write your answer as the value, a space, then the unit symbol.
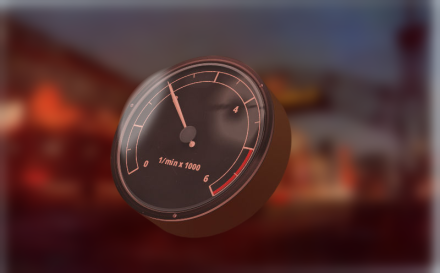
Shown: 2000 rpm
